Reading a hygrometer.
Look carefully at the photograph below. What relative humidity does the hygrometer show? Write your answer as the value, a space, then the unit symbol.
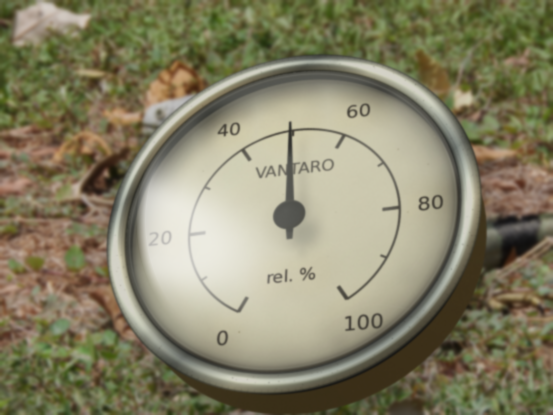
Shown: 50 %
